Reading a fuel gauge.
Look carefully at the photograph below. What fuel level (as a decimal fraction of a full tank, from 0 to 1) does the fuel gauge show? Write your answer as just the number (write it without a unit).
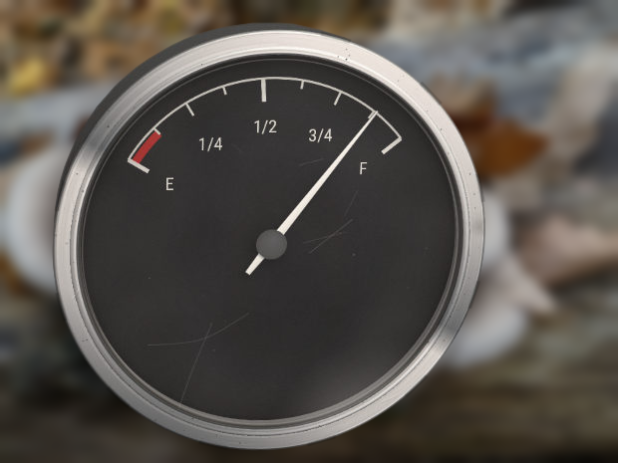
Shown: 0.875
